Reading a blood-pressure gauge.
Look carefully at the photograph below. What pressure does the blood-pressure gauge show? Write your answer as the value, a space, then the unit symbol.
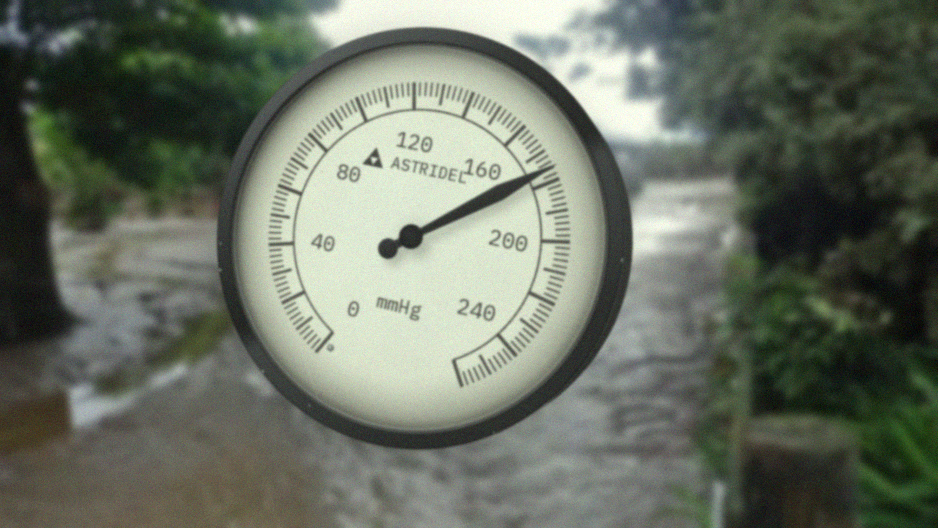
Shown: 176 mmHg
